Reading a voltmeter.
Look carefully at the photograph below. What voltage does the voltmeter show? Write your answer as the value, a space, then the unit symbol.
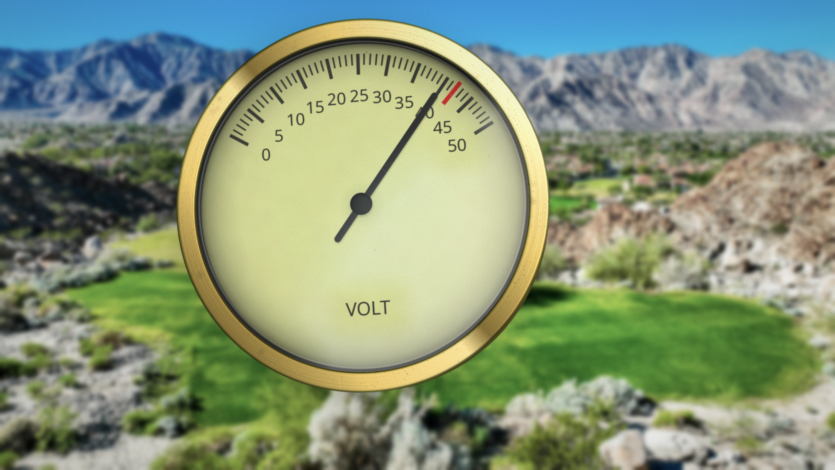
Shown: 40 V
